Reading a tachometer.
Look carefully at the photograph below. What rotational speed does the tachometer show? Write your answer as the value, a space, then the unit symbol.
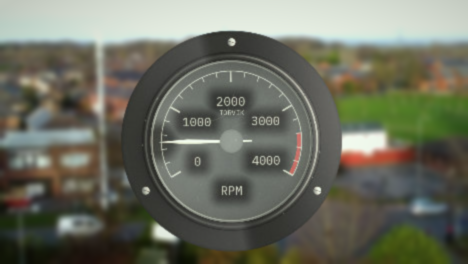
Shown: 500 rpm
